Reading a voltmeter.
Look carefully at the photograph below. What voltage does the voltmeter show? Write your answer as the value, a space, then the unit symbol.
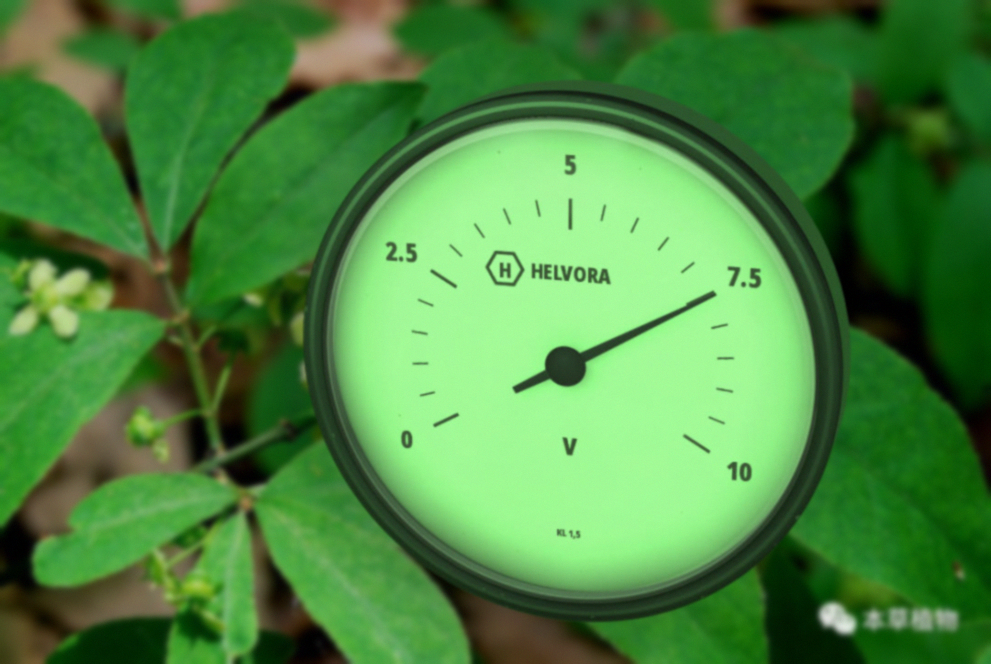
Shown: 7.5 V
